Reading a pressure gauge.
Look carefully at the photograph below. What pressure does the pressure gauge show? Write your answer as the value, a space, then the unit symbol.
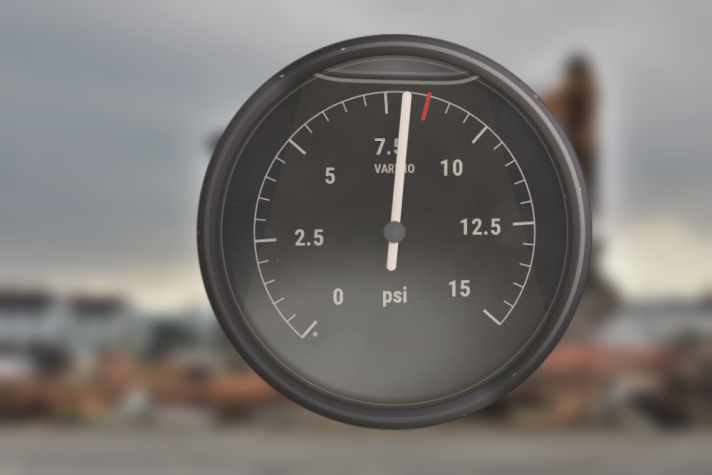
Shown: 8 psi
